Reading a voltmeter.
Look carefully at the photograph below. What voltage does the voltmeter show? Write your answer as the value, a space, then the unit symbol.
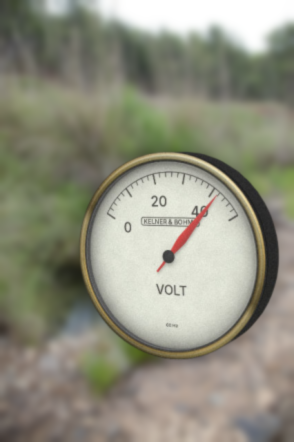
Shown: 42 V
